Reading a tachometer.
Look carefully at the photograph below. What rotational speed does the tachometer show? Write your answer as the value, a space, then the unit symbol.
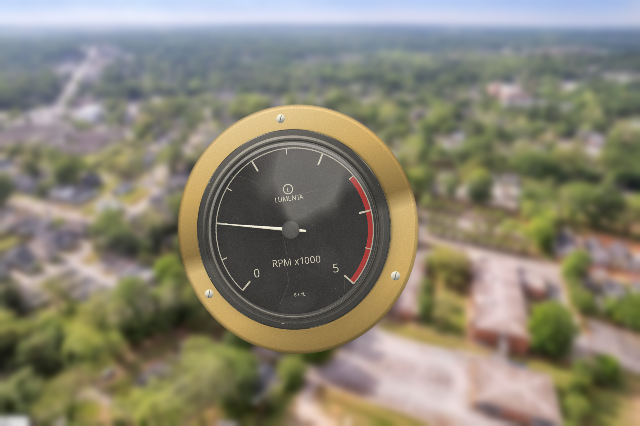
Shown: 1000 rpm
